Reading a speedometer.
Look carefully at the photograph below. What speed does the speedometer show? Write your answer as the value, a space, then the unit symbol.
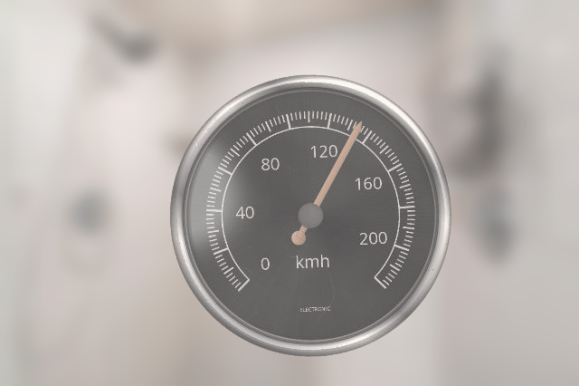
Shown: 134 km/h
